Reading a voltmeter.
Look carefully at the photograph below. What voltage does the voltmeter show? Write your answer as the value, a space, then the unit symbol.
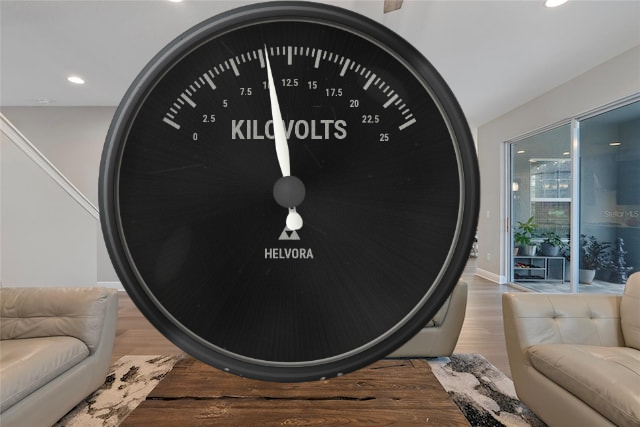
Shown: 10.5 kV
